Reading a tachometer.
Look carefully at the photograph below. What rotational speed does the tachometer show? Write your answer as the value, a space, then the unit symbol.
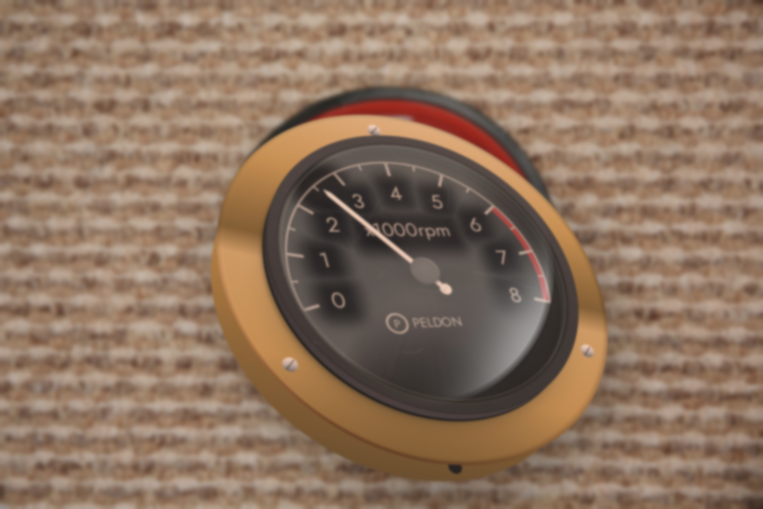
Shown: 2500 rpm
